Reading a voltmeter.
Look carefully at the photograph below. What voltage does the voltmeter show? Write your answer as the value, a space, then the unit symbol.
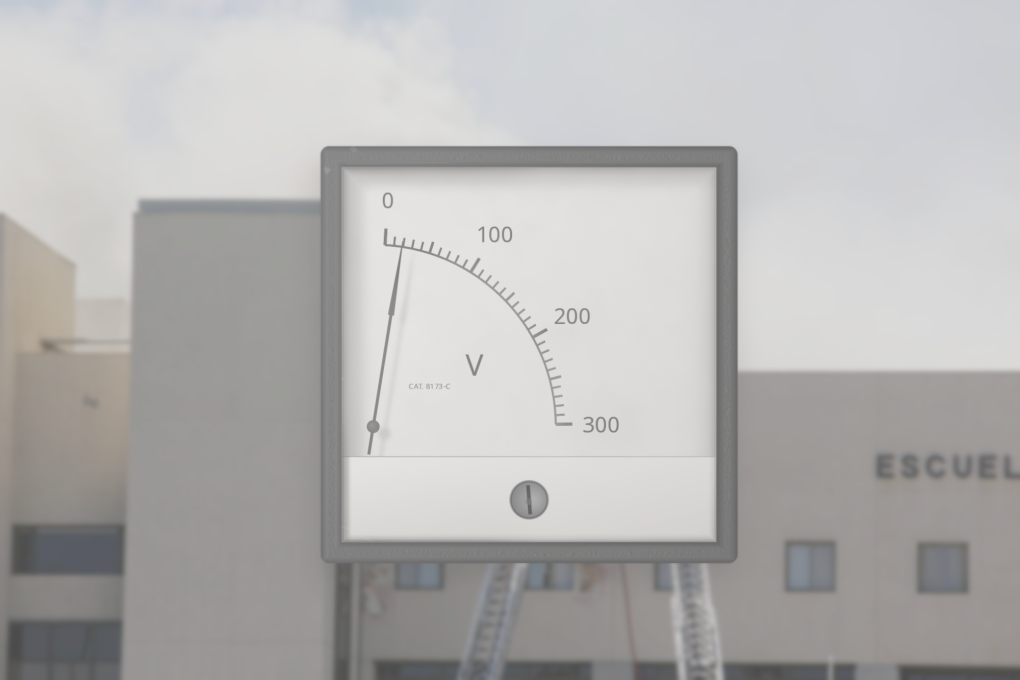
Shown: 20 V
